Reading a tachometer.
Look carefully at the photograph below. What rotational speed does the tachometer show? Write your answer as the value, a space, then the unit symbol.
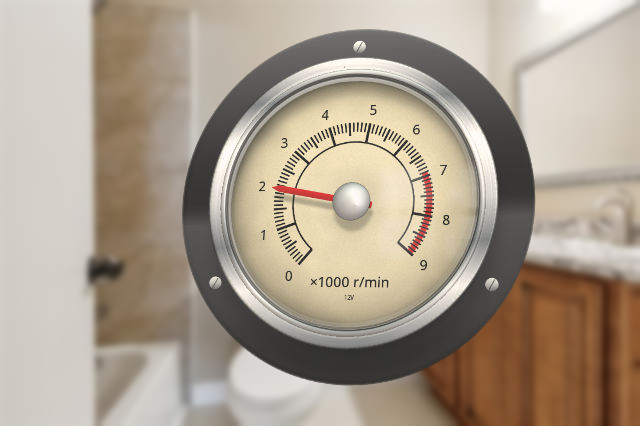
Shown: 2000 rpm
